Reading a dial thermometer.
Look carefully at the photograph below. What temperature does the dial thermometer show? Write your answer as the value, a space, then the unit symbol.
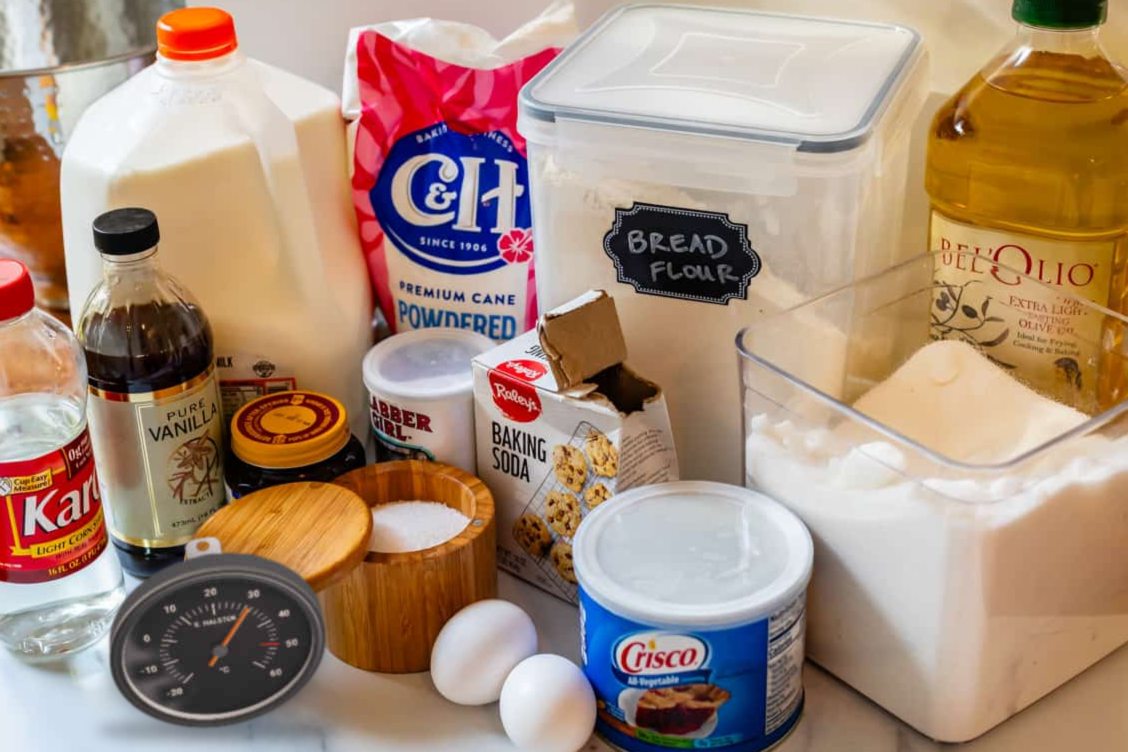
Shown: 30 °C
